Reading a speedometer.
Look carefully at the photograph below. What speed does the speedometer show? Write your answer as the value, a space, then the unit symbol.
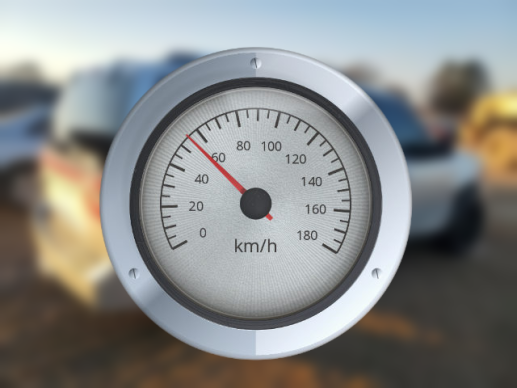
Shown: 55 km/h
